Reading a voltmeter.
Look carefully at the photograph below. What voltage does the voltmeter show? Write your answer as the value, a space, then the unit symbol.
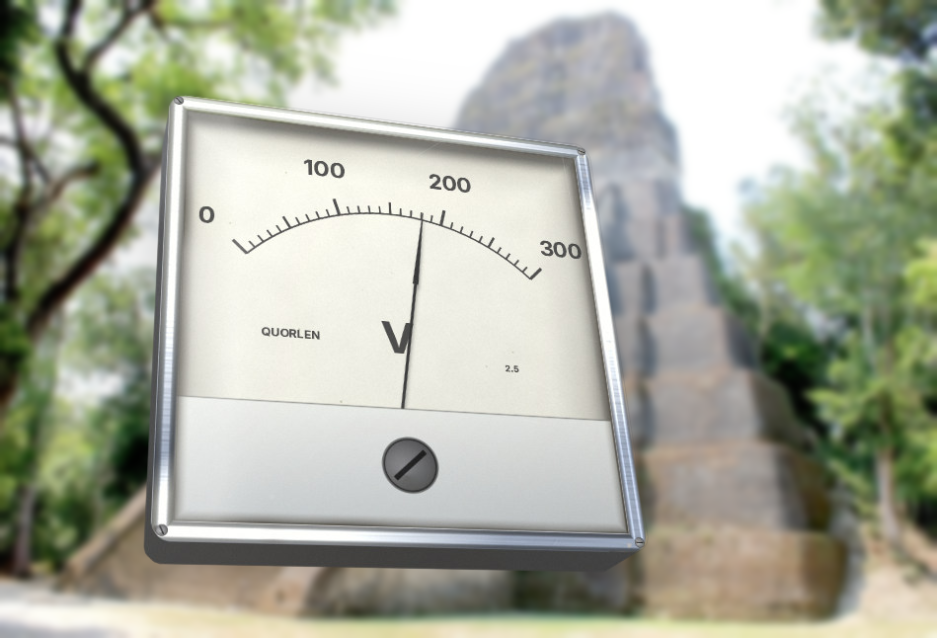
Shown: 180 V
